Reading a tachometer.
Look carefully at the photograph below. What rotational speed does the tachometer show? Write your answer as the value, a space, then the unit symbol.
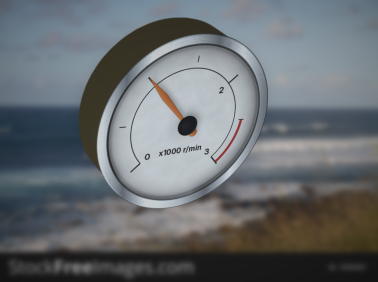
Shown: 1000 rpm
